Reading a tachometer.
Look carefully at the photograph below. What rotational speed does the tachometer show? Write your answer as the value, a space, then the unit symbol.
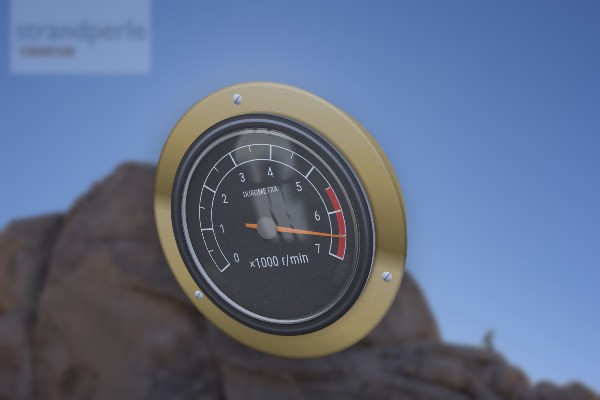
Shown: 6500 rpm
